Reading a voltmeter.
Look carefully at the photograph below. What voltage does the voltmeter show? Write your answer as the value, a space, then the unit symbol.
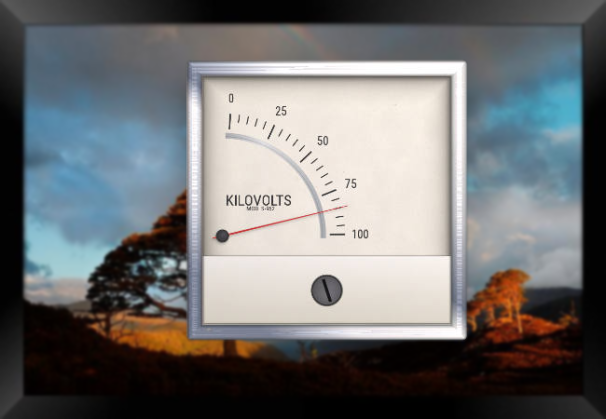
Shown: 85 kV
